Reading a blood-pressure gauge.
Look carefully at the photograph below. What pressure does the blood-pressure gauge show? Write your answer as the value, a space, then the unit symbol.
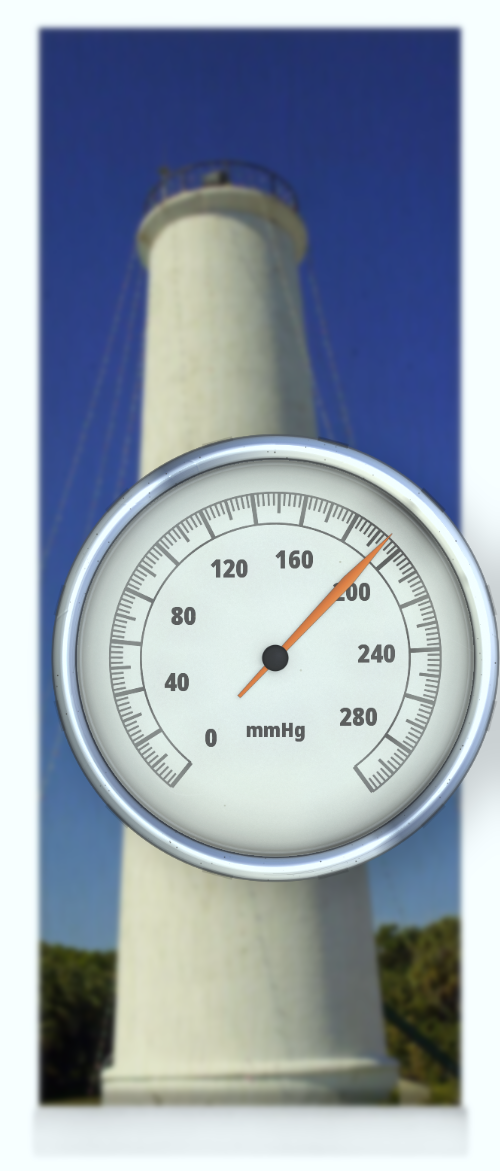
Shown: 194 mmHg
